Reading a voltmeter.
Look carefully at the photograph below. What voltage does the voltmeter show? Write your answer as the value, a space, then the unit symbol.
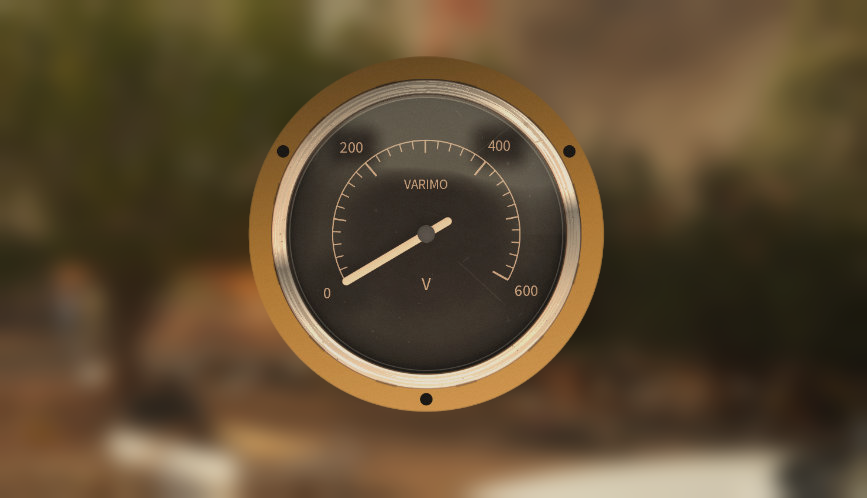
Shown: 0 V
